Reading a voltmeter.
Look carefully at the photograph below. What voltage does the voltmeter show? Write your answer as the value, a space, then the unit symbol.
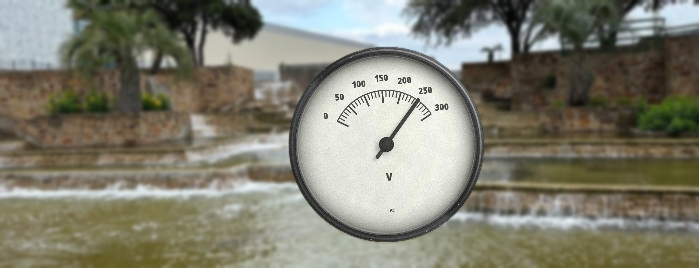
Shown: 250 V
